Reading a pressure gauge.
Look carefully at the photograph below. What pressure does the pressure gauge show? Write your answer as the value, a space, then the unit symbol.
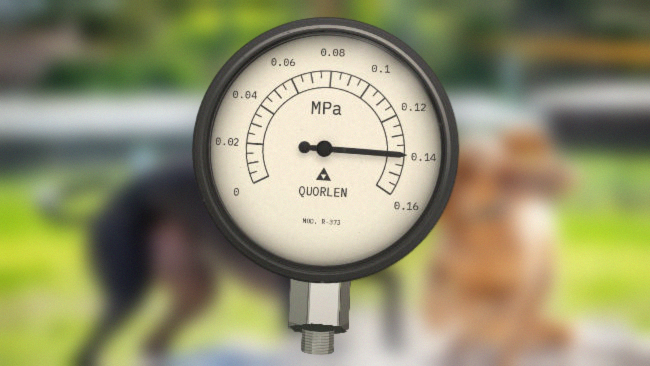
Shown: 0.14 MPa
